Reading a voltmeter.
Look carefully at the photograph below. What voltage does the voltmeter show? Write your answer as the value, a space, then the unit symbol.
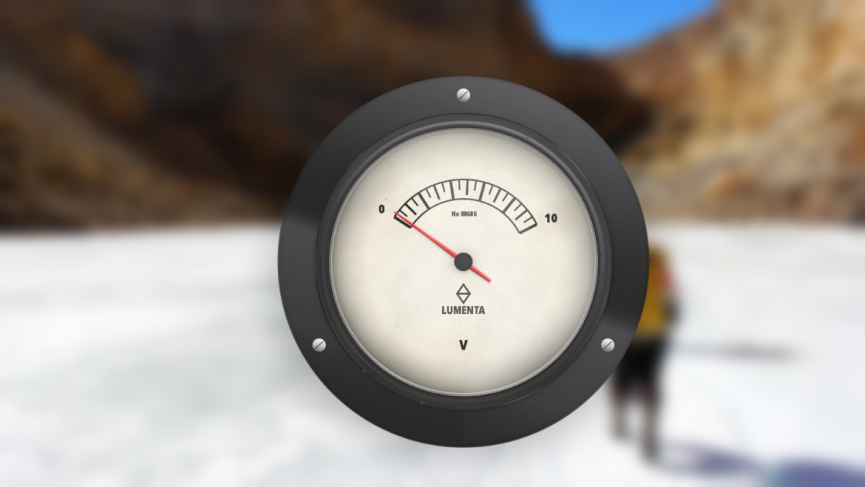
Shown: 0.25 V
